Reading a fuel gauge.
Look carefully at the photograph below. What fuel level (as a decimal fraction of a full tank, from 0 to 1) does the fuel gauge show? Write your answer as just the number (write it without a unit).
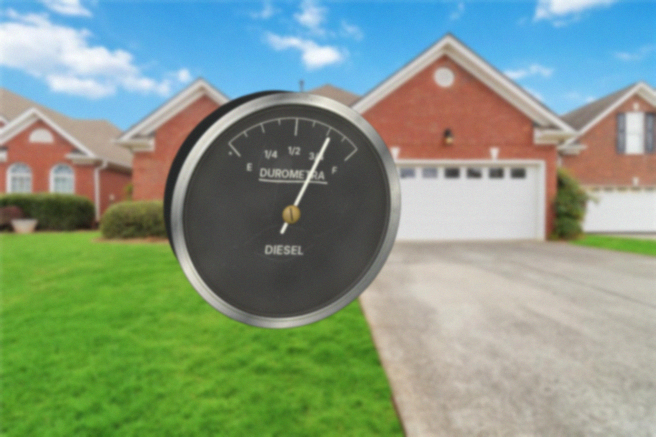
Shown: 0.75
